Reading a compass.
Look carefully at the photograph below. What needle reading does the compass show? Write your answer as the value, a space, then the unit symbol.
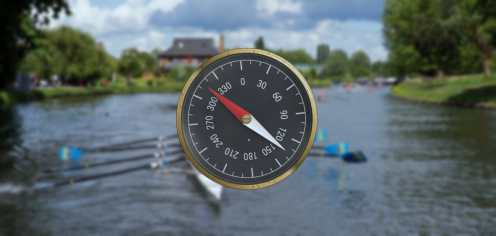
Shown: 315 °
